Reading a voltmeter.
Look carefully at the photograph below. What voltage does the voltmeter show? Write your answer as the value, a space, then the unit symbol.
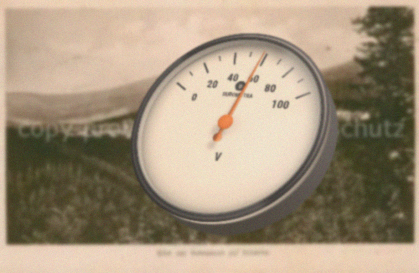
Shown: 60 V
